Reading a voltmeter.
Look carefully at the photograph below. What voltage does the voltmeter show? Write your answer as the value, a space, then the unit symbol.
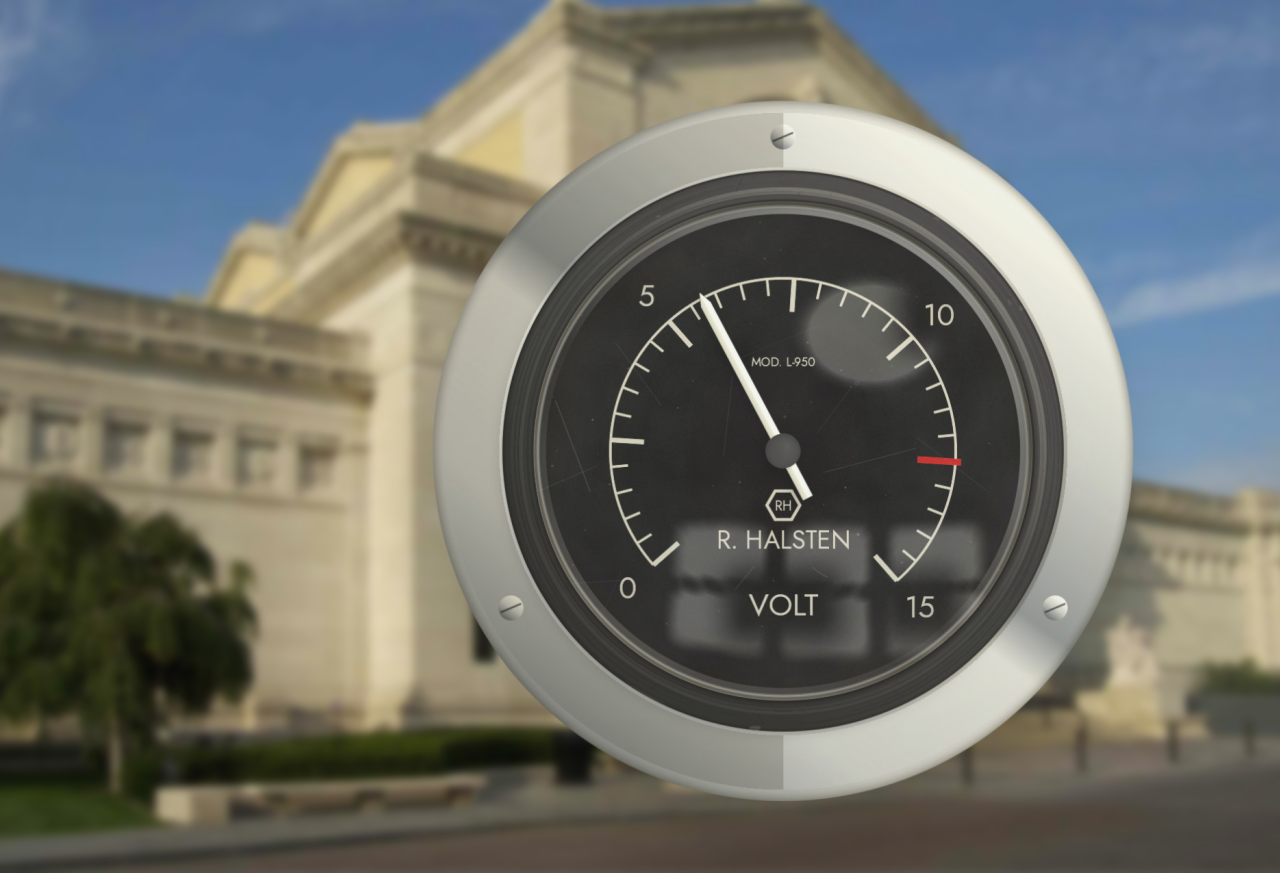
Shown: 5.75 V
